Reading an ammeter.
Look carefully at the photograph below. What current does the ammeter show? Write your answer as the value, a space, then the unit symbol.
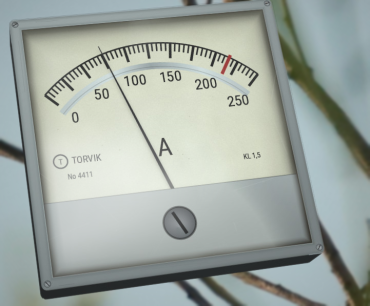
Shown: 75 A
